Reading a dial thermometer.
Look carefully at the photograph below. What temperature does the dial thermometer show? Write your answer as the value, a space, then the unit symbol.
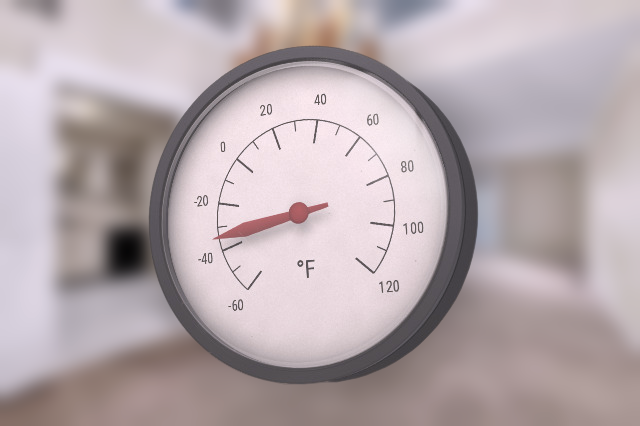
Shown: -35 °F
